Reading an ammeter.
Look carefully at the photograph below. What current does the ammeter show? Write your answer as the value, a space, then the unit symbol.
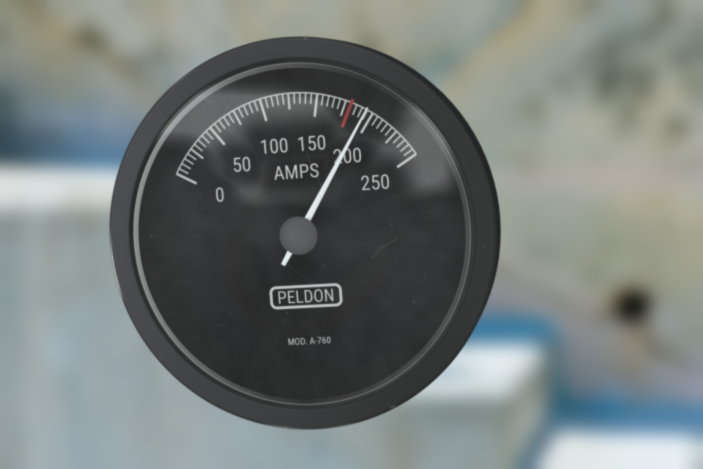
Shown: 195 A
